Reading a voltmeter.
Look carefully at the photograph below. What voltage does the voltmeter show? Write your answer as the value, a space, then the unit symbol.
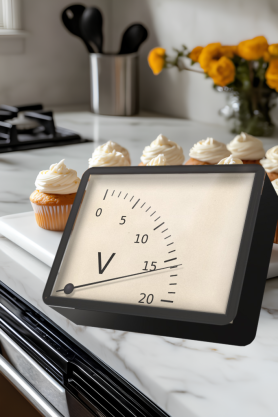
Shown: 16 V
